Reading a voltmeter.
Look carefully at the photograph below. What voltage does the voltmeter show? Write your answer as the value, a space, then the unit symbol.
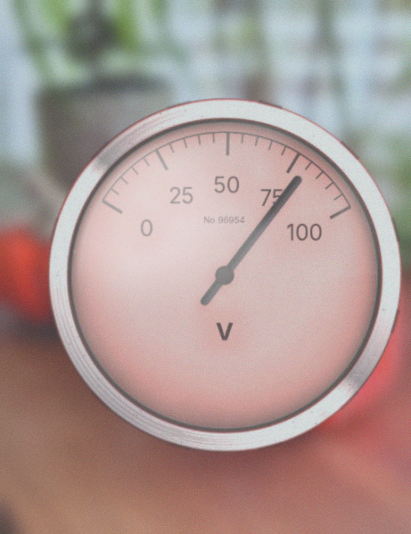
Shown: 80 V
